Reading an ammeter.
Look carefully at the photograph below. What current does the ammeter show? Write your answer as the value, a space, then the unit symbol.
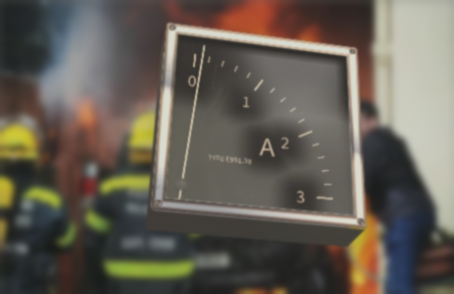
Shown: 0.1 A
